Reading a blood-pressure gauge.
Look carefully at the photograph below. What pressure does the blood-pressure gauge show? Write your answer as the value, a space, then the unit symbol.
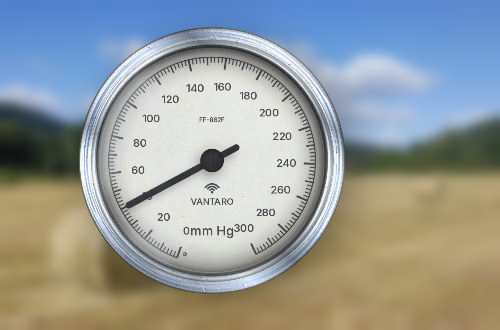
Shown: 40 mmHg
